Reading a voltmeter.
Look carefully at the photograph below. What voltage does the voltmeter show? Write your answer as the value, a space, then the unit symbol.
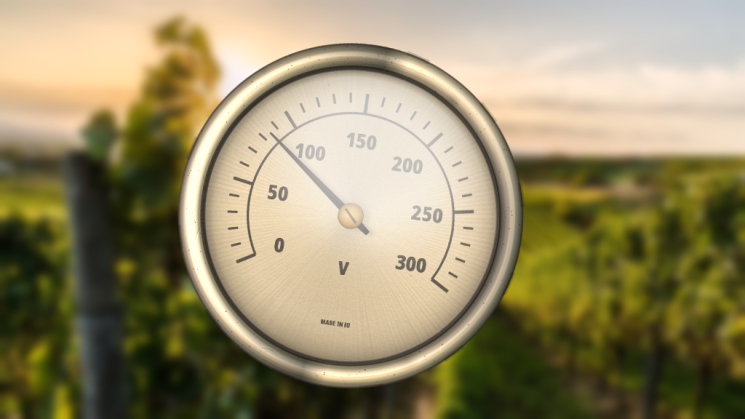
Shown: 85 V
